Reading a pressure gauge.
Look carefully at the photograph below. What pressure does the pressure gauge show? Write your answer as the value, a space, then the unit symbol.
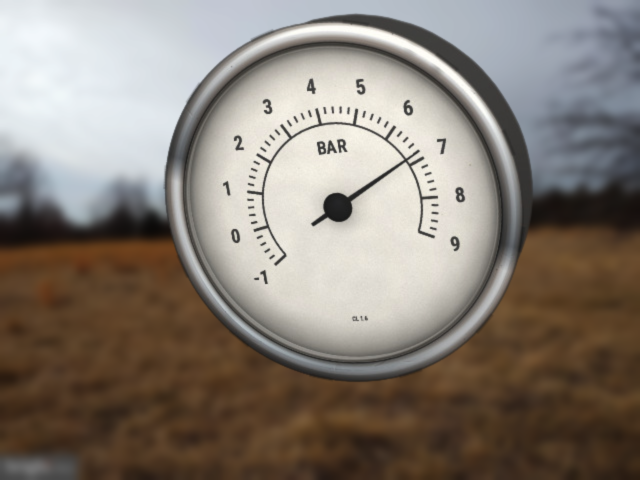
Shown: 6.8 bar
